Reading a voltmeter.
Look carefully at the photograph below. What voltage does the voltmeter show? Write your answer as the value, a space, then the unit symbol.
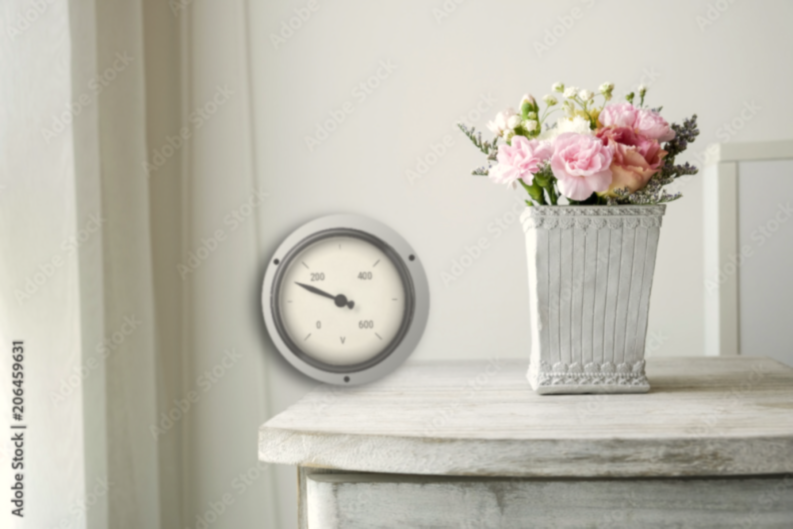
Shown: 150 V
